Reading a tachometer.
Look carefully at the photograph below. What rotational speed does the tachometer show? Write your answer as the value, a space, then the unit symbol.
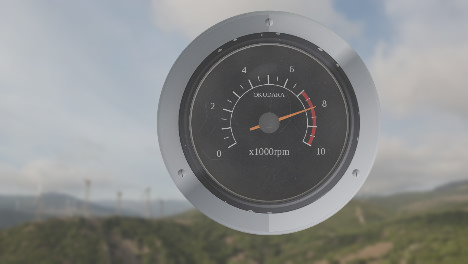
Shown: 8000 rpm
